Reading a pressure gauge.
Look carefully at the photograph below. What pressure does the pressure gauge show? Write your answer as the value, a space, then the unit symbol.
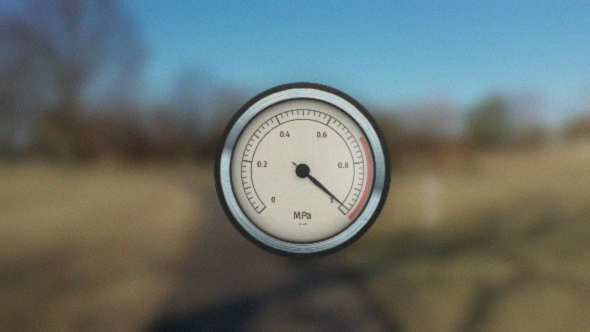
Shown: 0.98 MPa
